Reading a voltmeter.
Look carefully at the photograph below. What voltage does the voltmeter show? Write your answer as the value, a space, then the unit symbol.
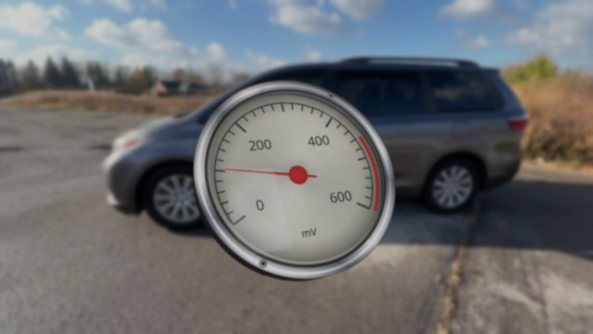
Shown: 100 mV
